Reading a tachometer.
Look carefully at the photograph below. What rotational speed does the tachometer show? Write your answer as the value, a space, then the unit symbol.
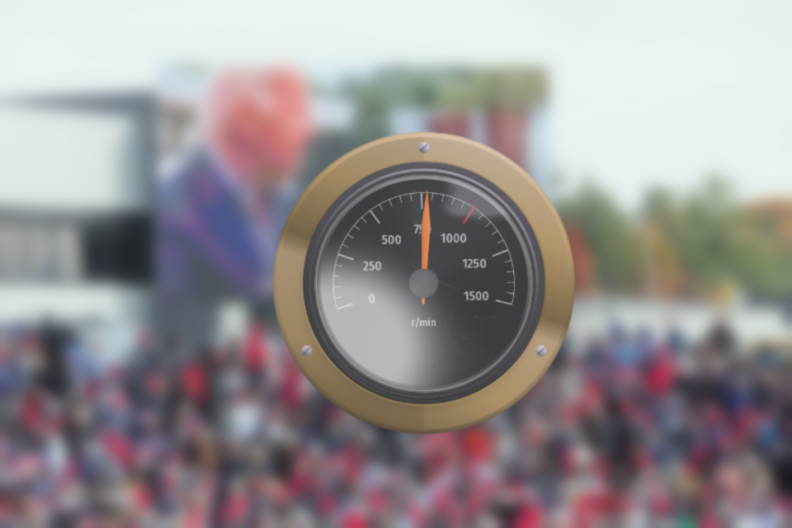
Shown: 775 rpm
